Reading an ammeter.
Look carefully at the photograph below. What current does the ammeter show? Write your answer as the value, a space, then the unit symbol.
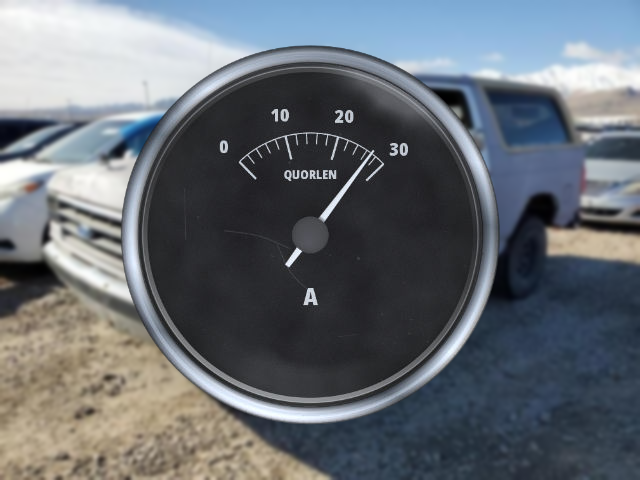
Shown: 27 A
